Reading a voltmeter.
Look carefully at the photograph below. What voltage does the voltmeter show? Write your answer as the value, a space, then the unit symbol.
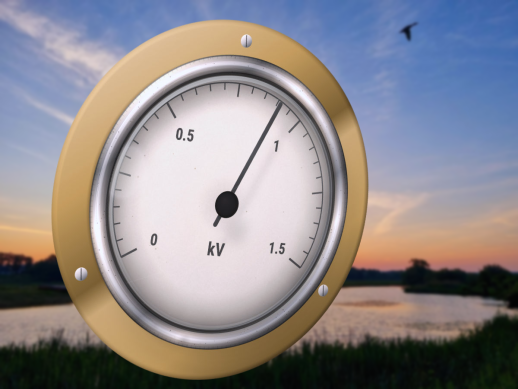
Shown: 0.9 kV
